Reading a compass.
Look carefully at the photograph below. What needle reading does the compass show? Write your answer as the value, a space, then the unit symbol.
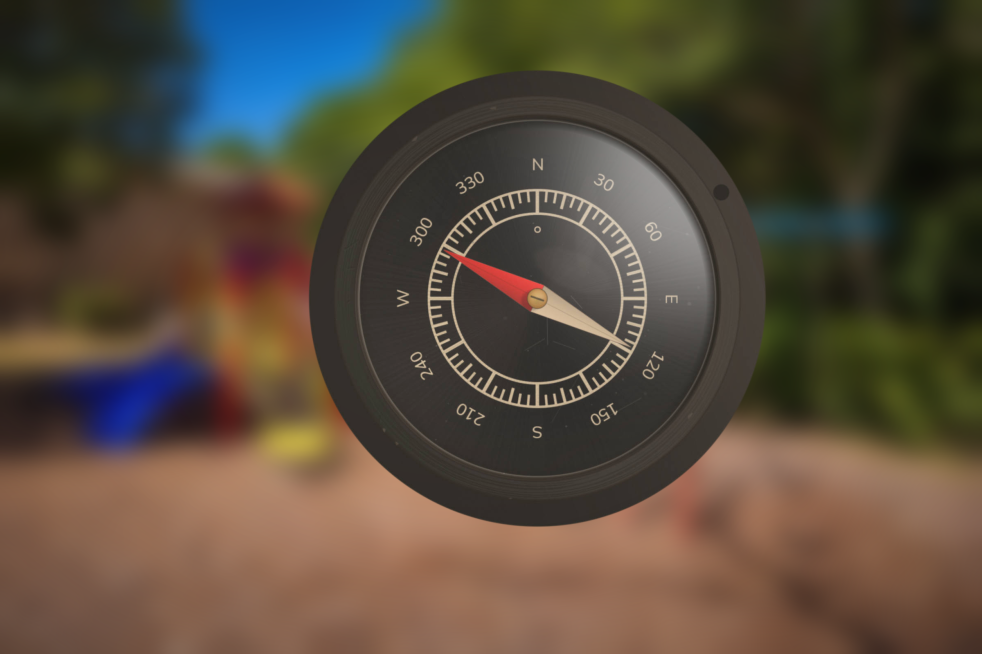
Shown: 297.5 °
